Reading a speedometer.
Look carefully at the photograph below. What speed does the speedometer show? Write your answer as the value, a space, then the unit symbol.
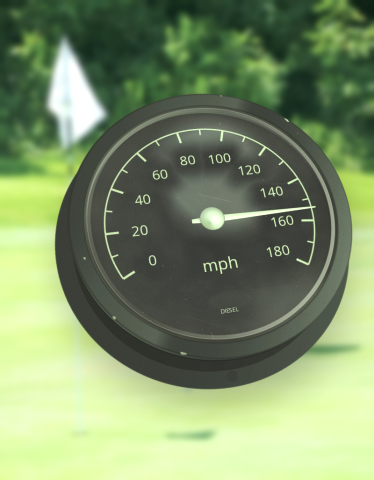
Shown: 155 mph
